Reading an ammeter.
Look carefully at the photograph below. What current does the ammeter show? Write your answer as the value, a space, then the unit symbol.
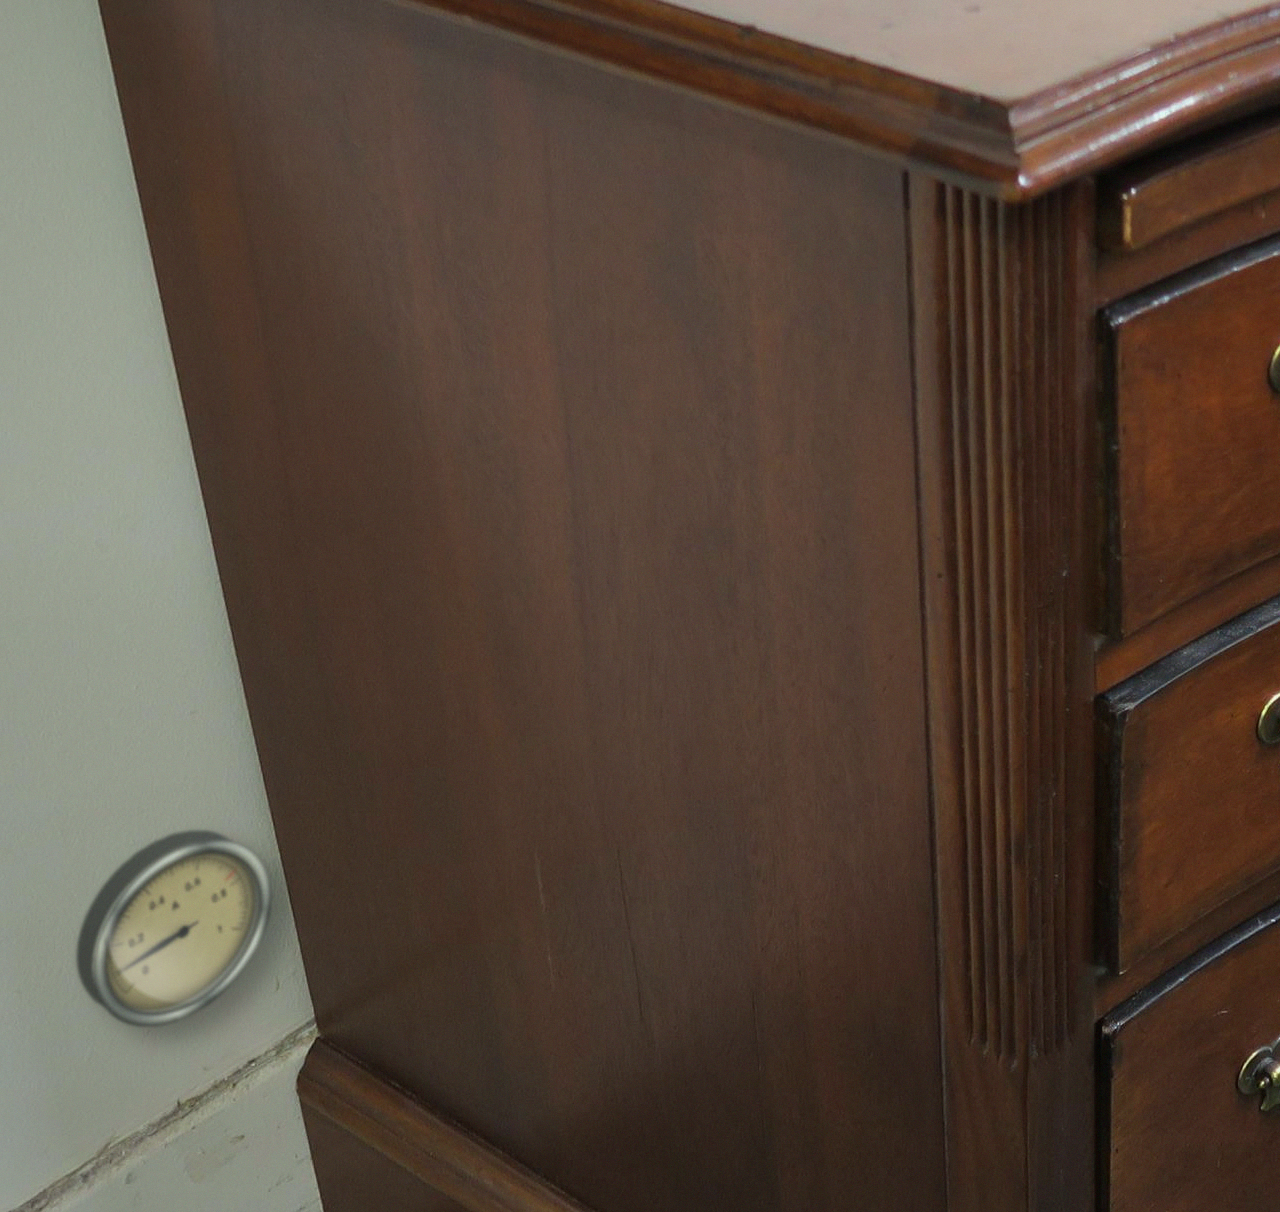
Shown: 0.1 A
